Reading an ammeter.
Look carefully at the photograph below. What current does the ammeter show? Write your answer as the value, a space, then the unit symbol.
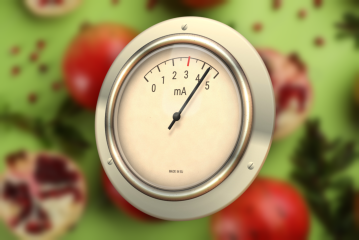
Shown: 4.5 mA
